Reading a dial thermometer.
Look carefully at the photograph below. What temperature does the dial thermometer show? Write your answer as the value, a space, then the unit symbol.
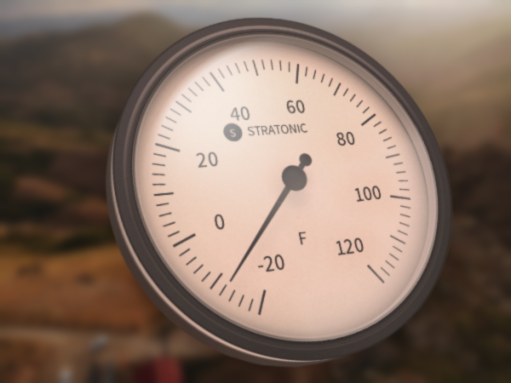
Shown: -12 °F
